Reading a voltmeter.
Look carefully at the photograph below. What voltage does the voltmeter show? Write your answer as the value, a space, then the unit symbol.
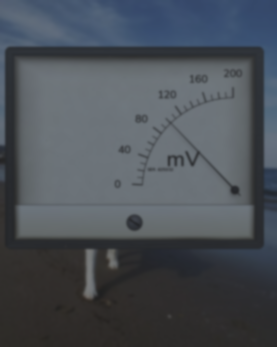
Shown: 100 mV
